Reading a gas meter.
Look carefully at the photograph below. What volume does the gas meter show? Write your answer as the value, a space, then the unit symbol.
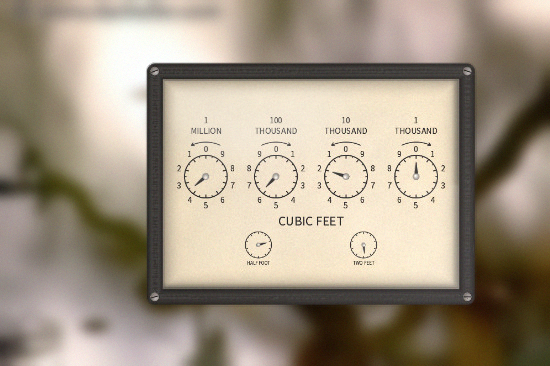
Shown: 362000 ft³
